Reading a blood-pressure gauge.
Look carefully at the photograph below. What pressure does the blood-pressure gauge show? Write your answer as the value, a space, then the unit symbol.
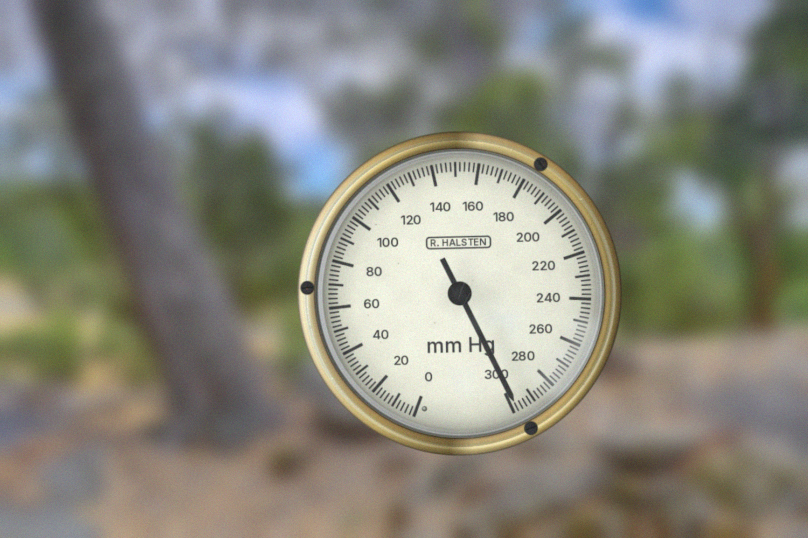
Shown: 298 mmHg
